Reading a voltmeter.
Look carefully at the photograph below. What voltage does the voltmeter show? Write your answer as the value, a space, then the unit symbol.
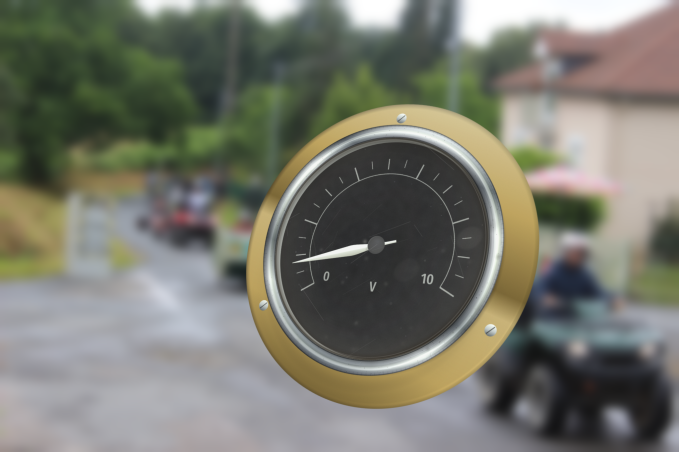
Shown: 0.75 V
